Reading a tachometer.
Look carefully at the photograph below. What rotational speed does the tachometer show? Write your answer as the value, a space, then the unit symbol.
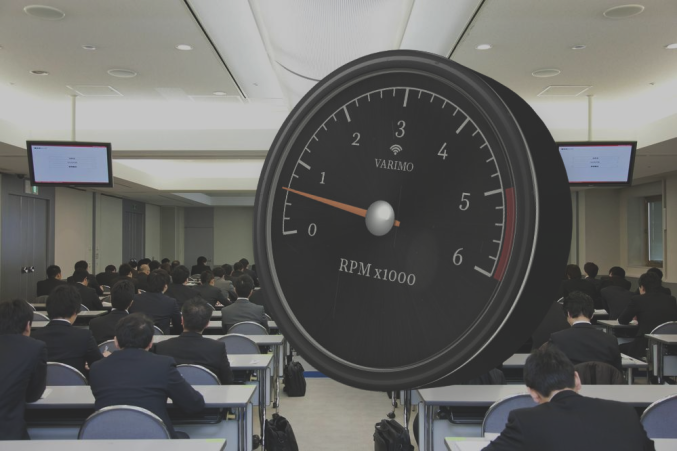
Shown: 600 rpm
